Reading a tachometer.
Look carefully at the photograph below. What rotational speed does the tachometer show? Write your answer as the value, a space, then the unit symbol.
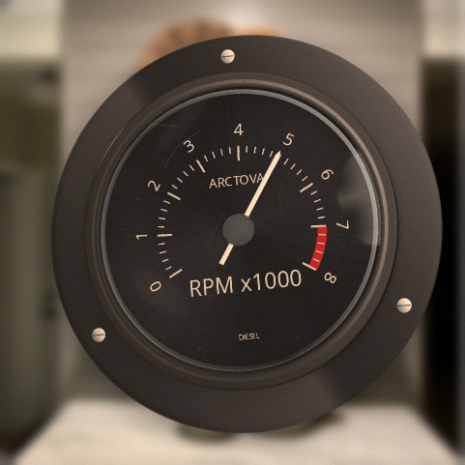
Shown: 5000 rpm
